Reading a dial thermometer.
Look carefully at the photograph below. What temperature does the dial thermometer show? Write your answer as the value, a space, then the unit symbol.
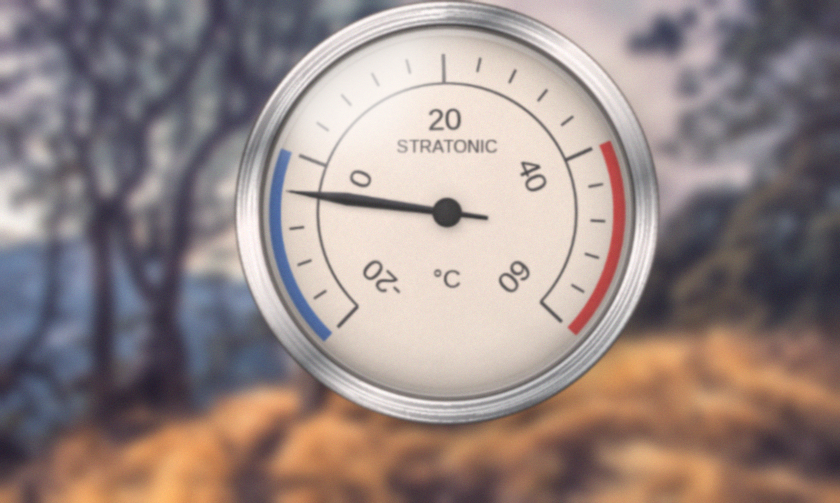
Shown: -4 °C
